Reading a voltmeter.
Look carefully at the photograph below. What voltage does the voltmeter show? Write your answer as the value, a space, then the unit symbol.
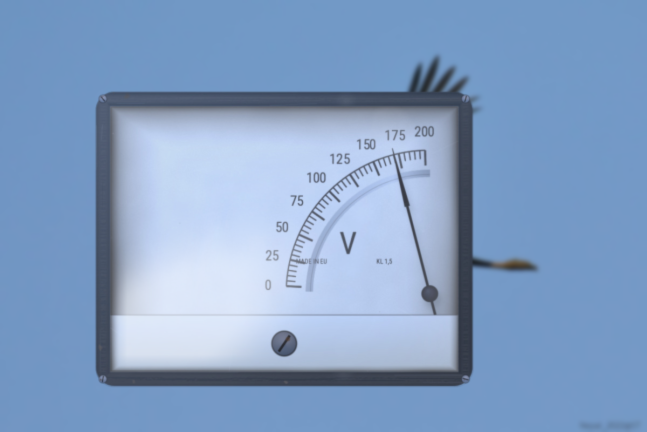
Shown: 170 V
